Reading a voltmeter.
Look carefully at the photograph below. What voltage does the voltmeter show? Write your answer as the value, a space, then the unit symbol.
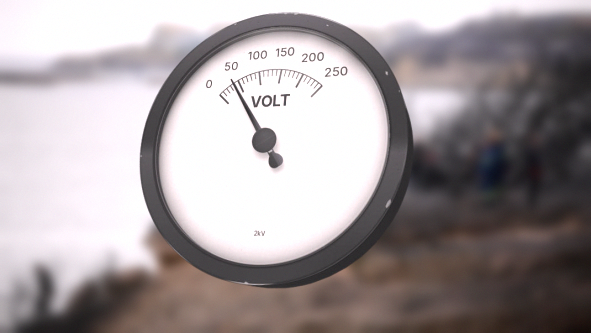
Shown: 40 V
